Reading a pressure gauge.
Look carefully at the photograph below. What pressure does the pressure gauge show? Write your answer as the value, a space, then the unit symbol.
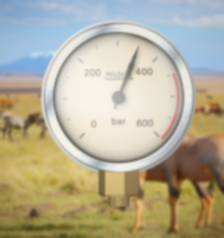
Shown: 350 bar
